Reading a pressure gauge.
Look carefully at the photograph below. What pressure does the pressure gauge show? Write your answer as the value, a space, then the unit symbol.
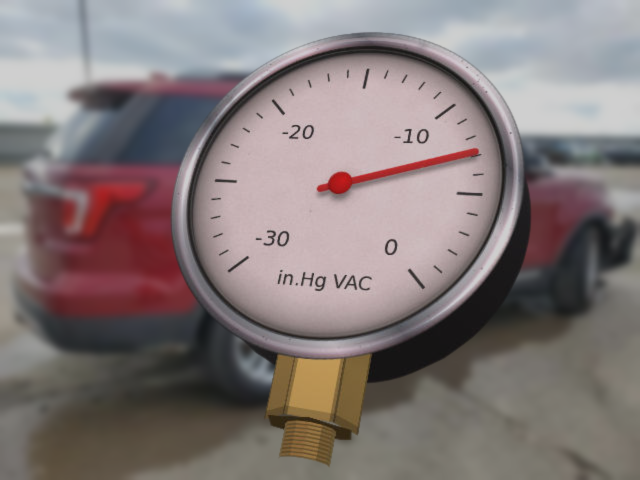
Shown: -7 inHg
